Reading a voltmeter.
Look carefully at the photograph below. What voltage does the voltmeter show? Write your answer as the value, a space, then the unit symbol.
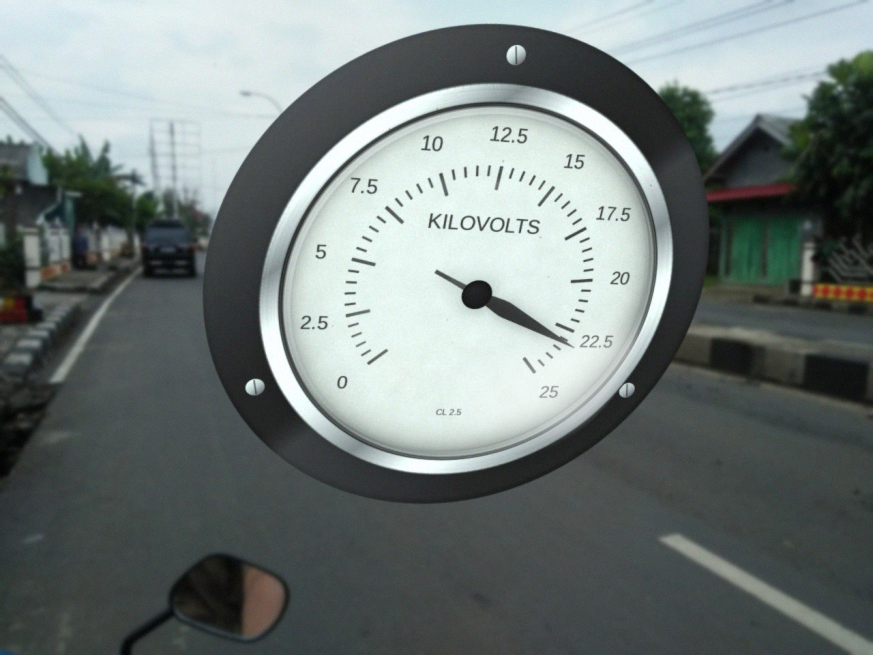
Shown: 23 kV
